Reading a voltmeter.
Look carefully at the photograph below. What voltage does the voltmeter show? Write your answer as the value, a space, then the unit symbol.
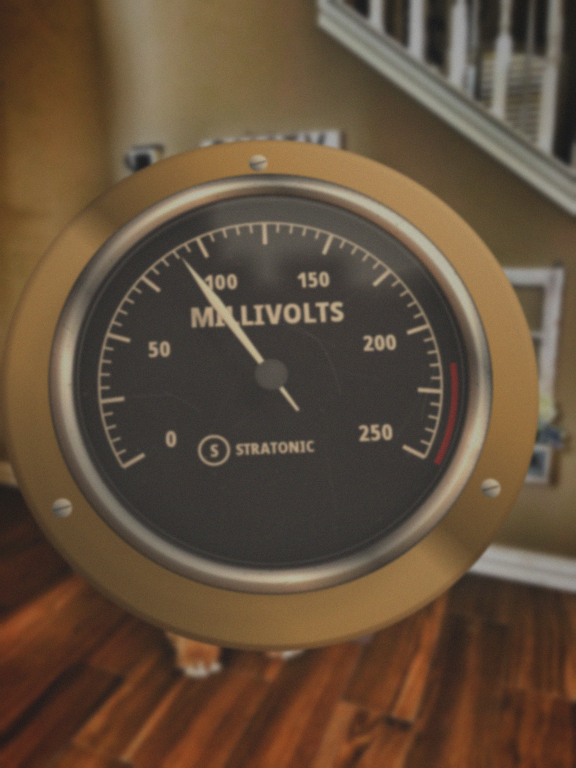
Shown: 90 mV
